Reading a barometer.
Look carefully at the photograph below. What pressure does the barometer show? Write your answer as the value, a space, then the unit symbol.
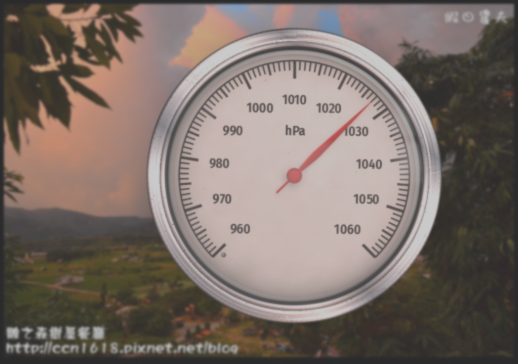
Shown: 1027 hPa
